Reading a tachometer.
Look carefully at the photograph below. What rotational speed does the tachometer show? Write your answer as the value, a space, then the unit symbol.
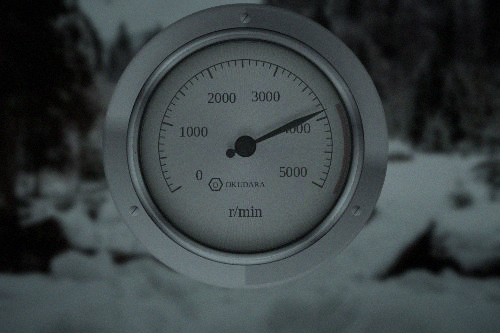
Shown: 3900 rpm
